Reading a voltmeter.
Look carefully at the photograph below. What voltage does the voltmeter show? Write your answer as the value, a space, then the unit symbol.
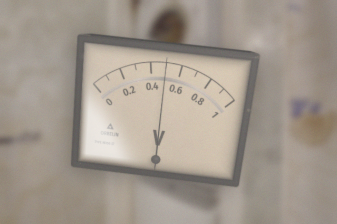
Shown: 0.5 V
